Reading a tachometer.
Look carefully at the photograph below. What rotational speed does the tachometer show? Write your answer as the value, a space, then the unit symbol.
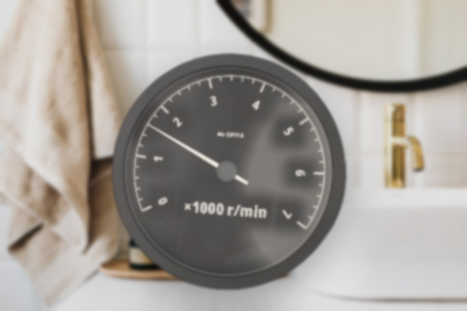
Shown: 1600 rpm
